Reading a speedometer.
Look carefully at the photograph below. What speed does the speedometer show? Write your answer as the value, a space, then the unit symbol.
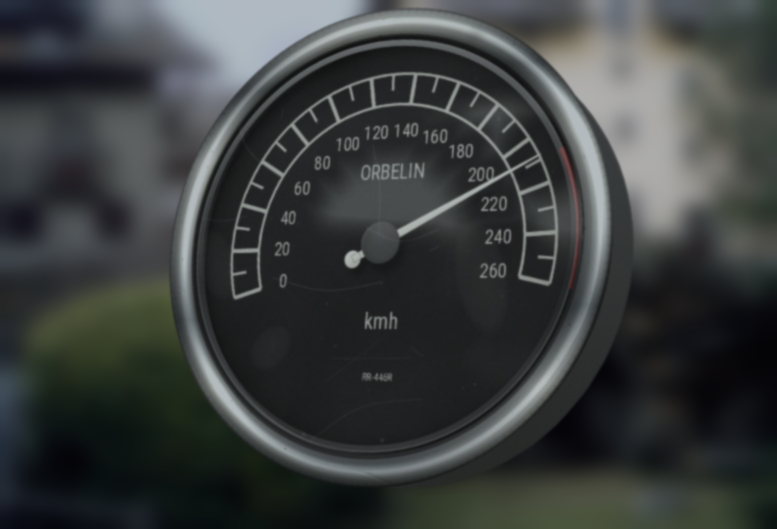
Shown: 210 km/h
